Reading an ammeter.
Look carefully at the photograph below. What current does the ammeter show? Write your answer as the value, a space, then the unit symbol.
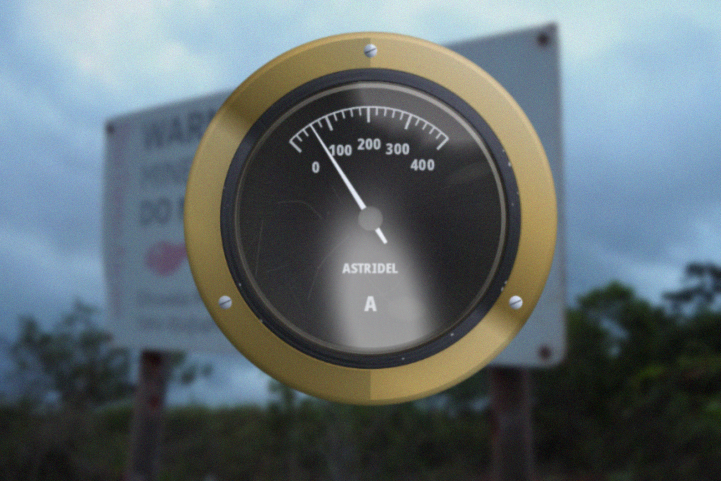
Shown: 60 A
